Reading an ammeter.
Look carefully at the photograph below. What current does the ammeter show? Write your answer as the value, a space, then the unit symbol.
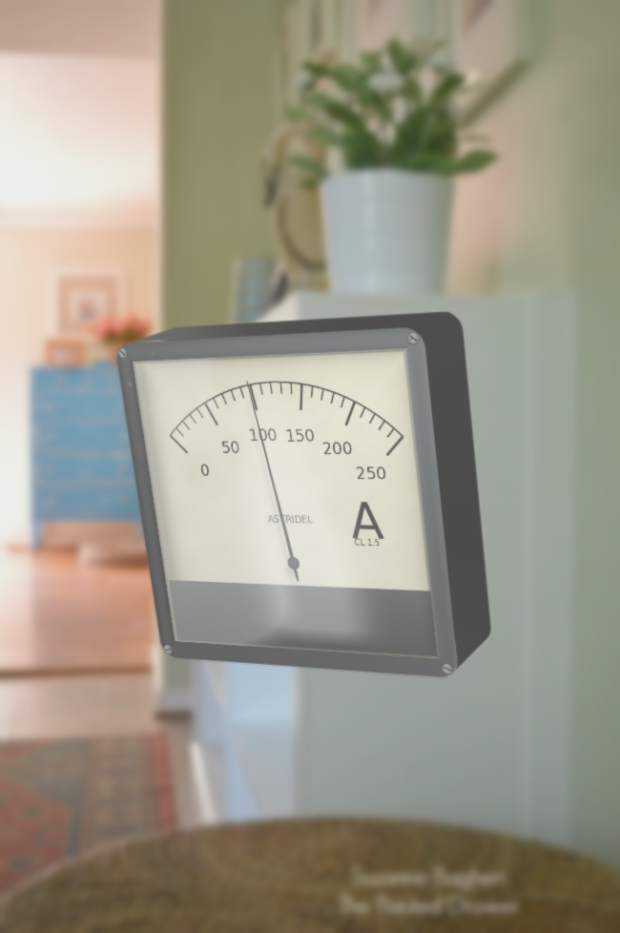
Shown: 100 A
